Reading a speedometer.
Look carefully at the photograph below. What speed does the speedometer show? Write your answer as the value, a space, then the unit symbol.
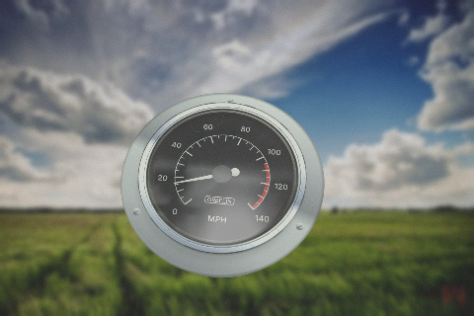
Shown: 15 mph
